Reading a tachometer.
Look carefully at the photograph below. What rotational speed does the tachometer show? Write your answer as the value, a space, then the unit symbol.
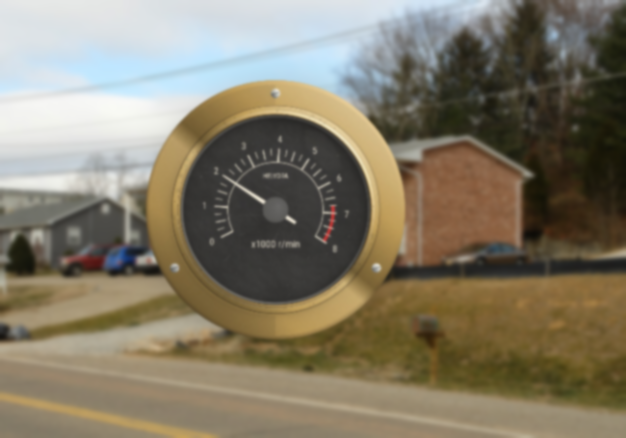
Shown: 2000 rpm
